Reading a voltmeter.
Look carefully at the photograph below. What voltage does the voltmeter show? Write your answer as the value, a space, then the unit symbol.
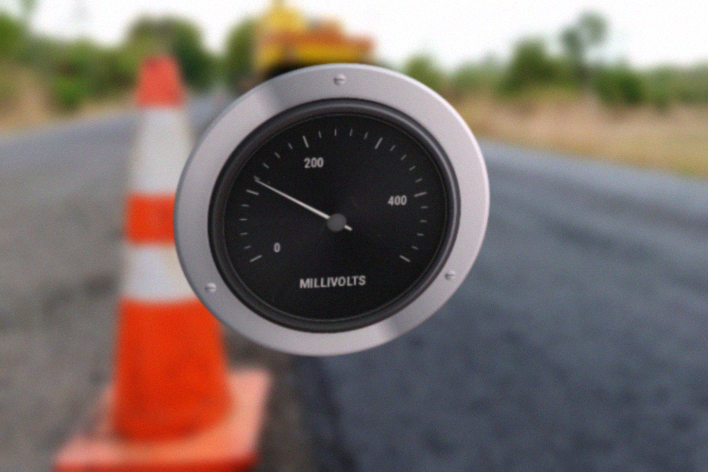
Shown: 120 mV
